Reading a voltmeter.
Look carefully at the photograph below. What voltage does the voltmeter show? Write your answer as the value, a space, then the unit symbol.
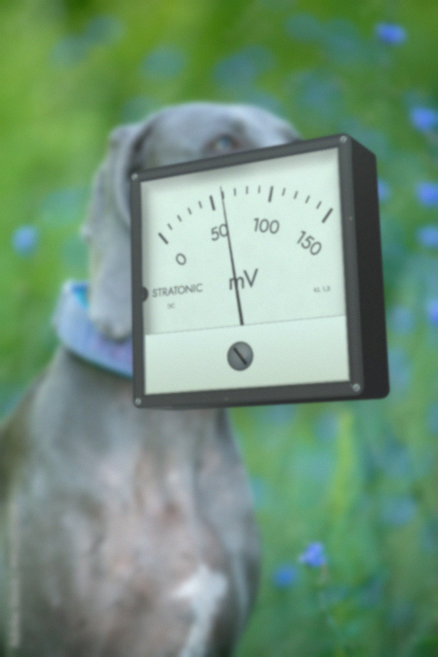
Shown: 60 mV
